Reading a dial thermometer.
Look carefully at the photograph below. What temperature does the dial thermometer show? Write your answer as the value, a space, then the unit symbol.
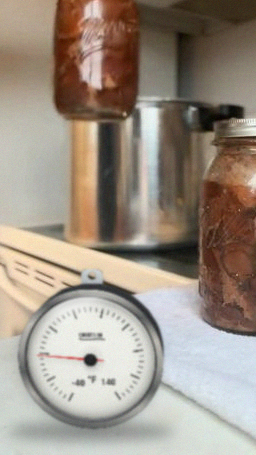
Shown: 0 °F
